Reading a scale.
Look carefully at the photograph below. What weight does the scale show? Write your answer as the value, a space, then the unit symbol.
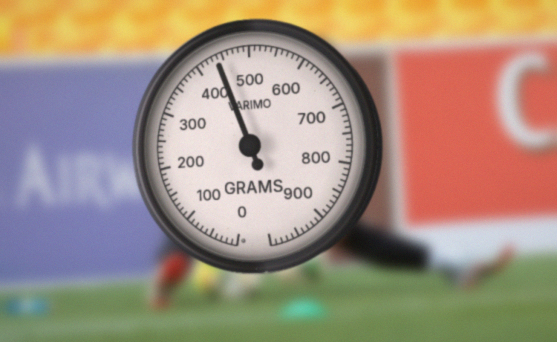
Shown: 440 g
